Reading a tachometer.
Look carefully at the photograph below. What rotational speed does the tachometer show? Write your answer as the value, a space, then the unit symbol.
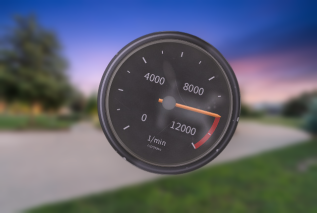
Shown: 10000 rpm
